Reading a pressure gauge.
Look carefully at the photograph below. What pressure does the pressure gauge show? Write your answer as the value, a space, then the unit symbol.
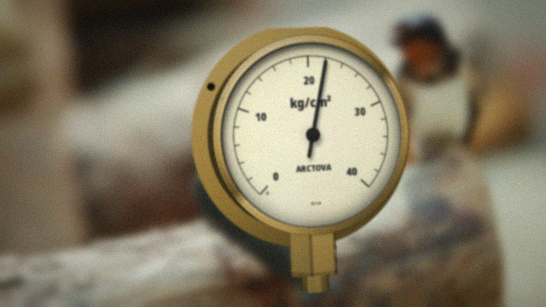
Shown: 22 kg/cm²
